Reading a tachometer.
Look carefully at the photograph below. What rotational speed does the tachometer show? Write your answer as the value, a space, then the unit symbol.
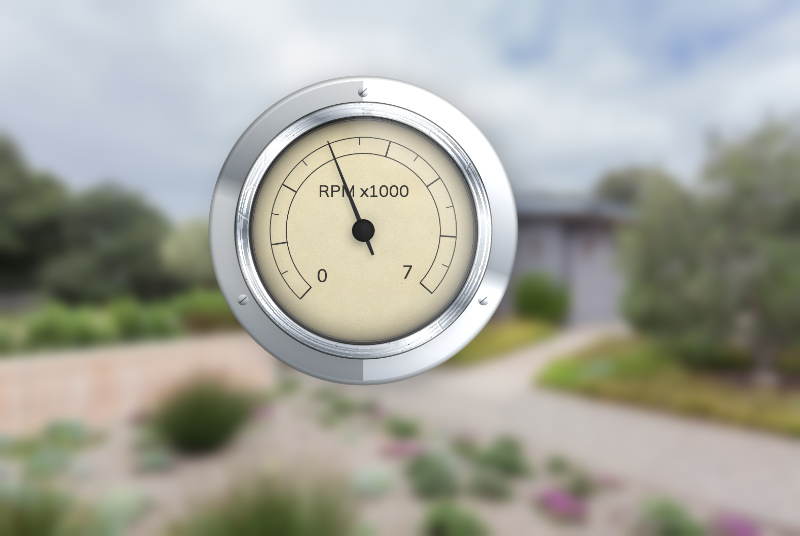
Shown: 3000 rpm
